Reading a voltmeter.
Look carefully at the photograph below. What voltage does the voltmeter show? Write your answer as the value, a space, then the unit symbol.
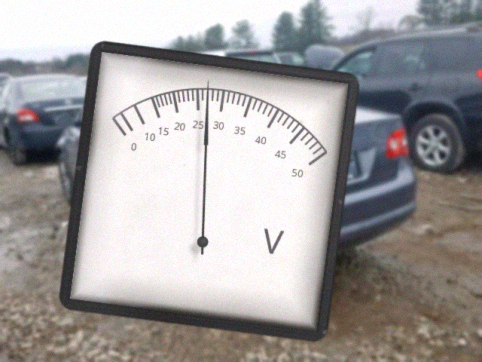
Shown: 27 V
